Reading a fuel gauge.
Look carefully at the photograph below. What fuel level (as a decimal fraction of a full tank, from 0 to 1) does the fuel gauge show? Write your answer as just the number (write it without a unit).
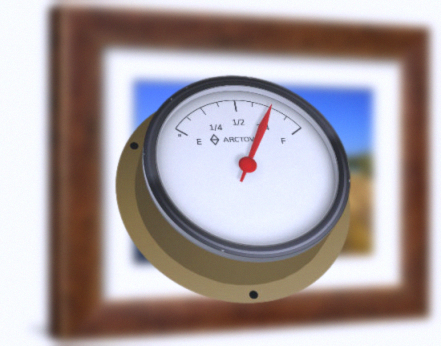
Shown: 0.75
